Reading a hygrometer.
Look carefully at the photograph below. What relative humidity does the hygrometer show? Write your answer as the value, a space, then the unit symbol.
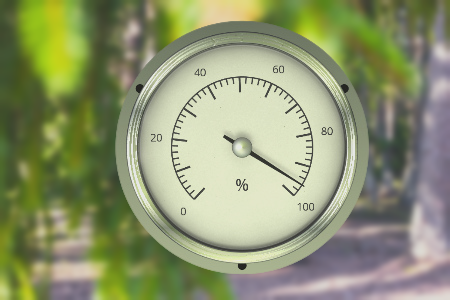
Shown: 96 %
